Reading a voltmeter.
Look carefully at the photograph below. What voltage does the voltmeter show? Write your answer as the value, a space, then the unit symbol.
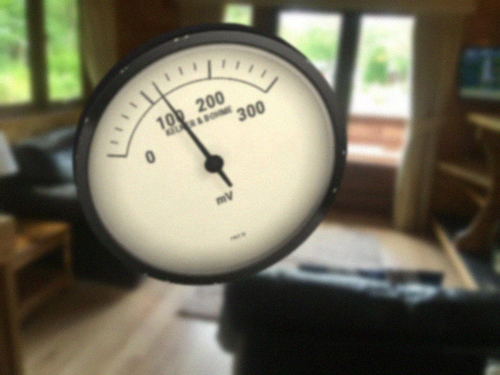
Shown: 120 mV
